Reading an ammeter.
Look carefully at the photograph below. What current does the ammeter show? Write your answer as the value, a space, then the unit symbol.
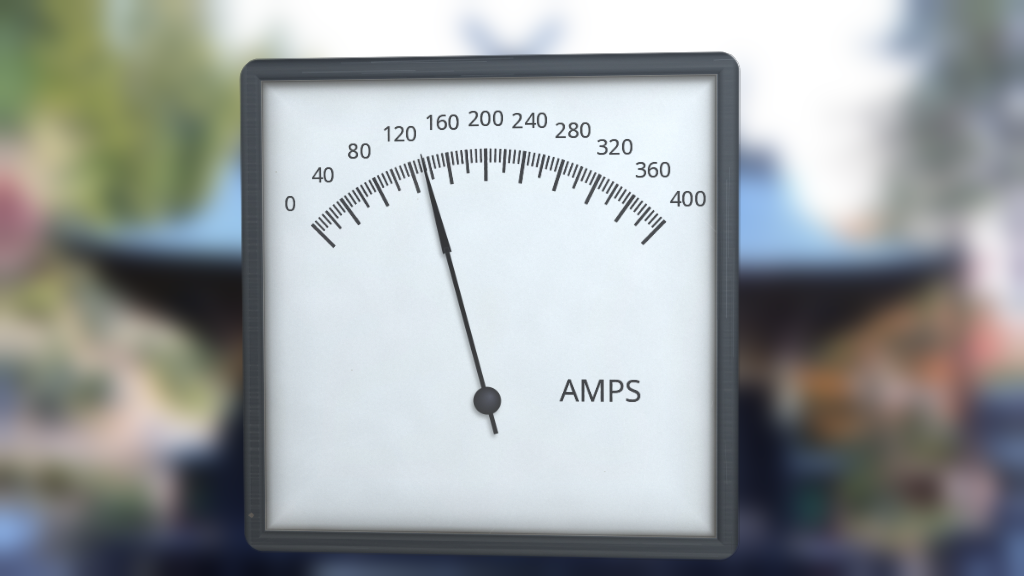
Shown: 135 A
